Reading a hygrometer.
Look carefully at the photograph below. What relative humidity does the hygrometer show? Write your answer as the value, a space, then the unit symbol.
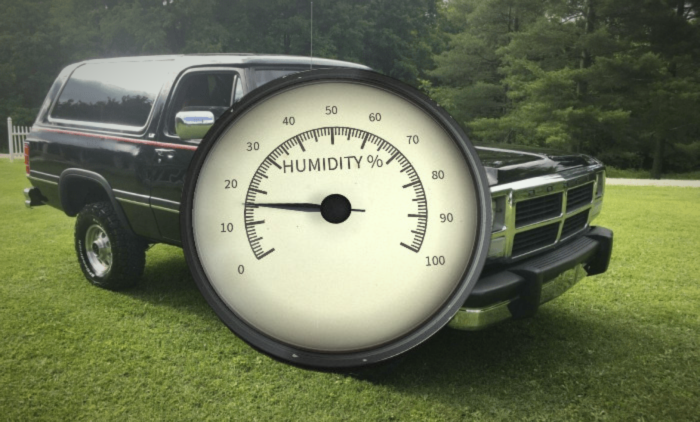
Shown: 15 %
